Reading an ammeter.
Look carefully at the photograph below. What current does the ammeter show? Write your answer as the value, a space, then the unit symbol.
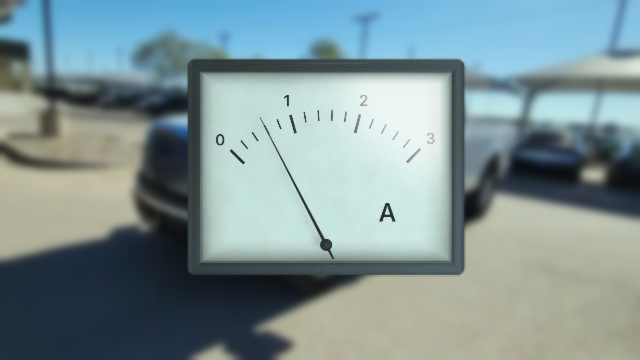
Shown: 0.6 A
